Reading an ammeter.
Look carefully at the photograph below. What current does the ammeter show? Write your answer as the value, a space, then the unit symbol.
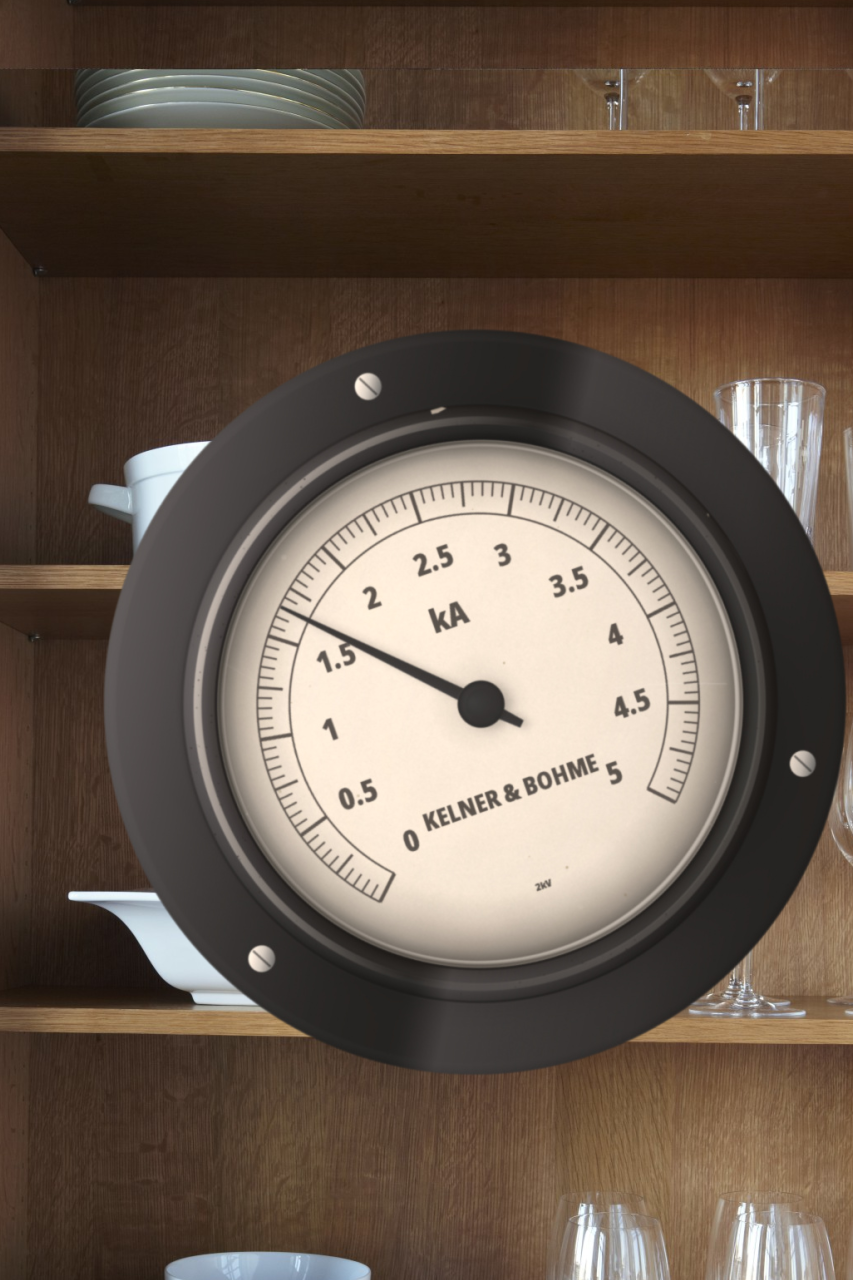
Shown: 1.65 kA
